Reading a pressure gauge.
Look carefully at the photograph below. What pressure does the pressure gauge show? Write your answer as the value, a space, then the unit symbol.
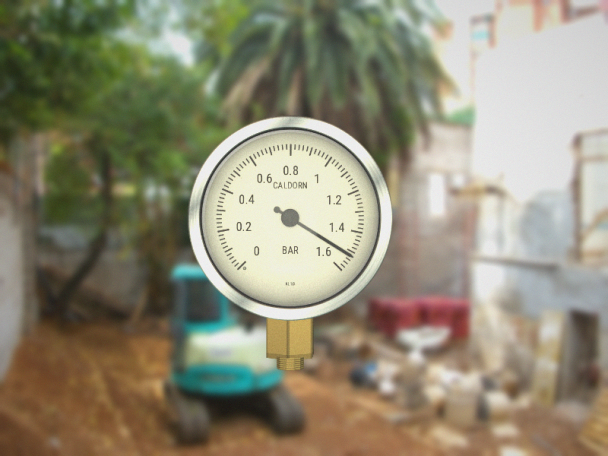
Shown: 1.52 bar
